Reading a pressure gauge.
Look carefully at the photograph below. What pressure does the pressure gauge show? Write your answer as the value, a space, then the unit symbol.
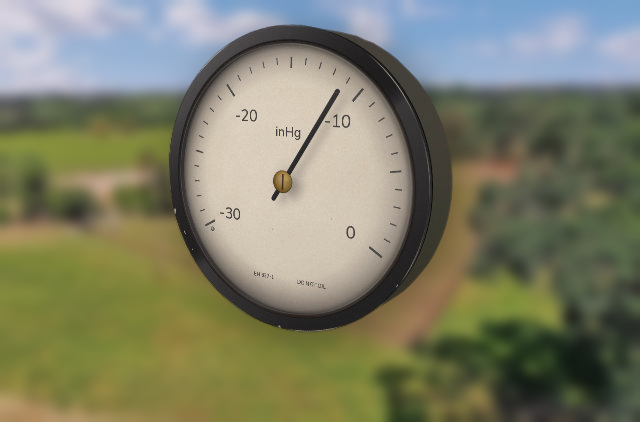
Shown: -11 inHg
